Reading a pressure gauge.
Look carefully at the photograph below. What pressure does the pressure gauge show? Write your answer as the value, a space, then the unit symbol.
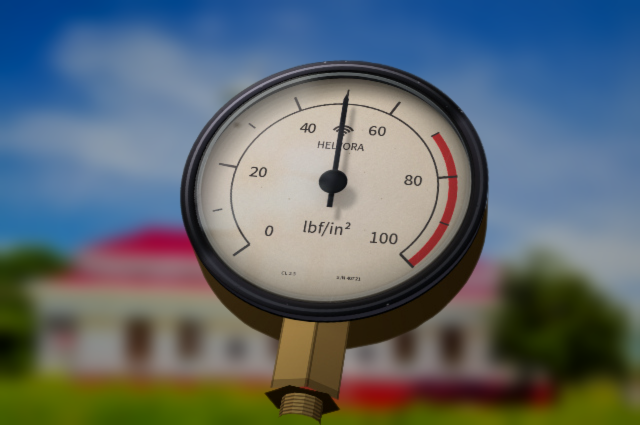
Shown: 50 psi
